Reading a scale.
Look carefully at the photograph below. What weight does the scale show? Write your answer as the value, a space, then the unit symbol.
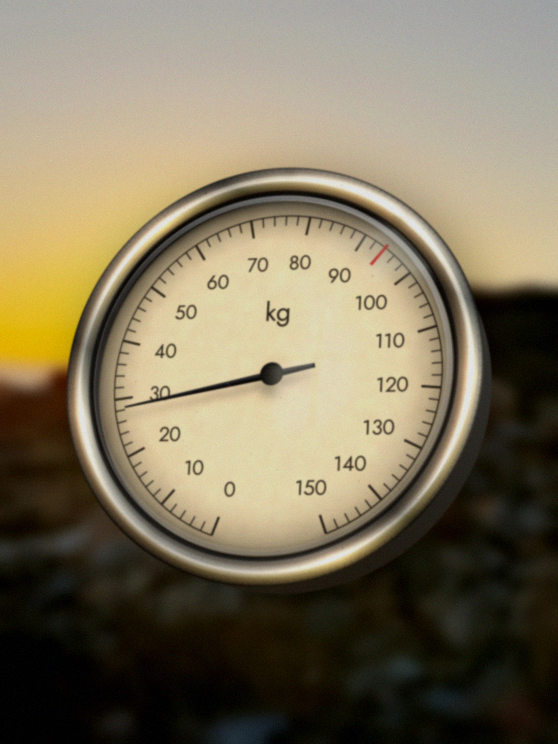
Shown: 28 kg
